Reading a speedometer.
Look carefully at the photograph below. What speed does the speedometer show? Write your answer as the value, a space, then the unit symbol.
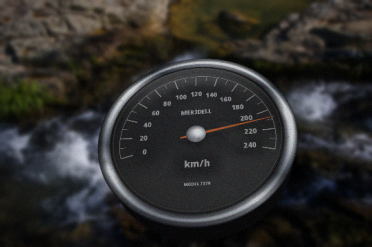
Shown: 210 km/h
